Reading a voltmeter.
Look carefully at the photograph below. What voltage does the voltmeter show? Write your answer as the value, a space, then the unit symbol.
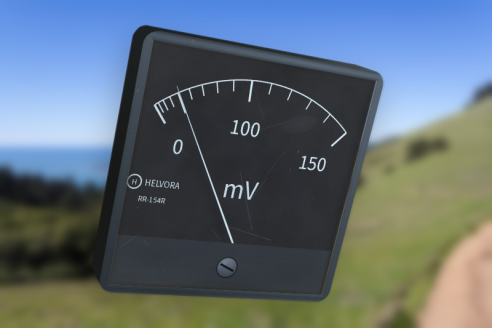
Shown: 50 mV
